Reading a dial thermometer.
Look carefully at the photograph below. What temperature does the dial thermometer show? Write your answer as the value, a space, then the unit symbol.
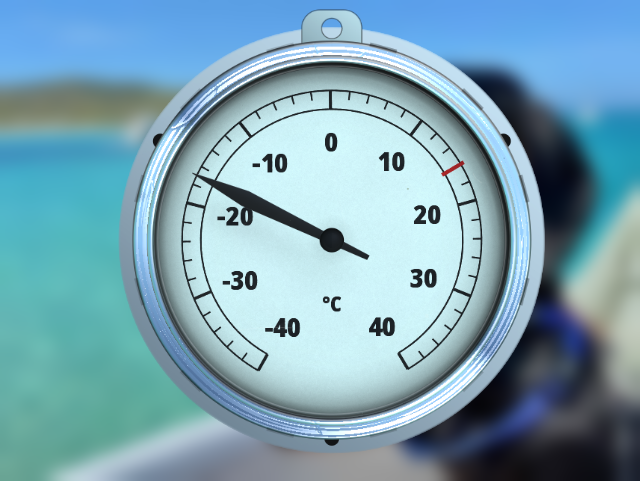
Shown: -17 °C
